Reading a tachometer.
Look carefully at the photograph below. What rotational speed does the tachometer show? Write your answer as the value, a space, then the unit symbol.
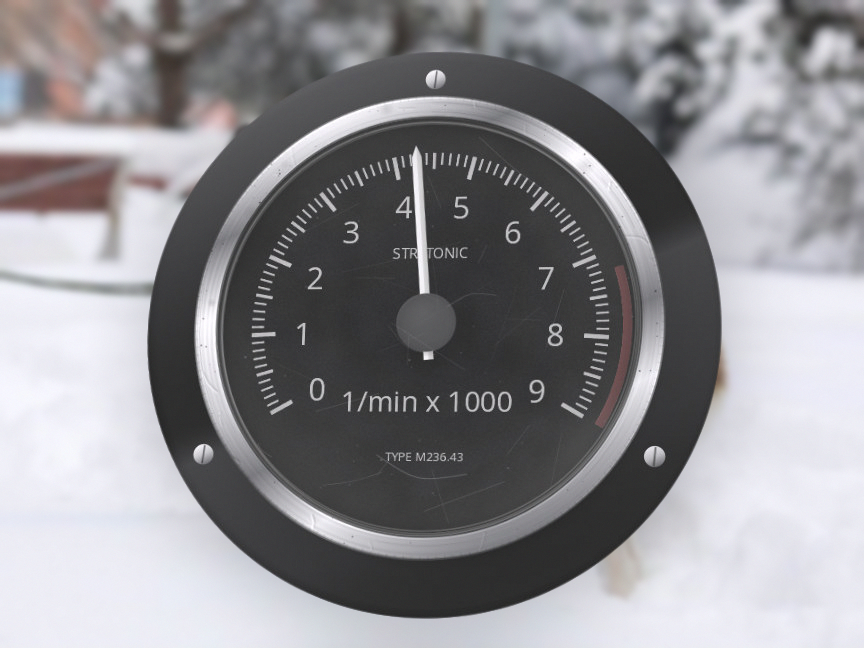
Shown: 4300 rpm
